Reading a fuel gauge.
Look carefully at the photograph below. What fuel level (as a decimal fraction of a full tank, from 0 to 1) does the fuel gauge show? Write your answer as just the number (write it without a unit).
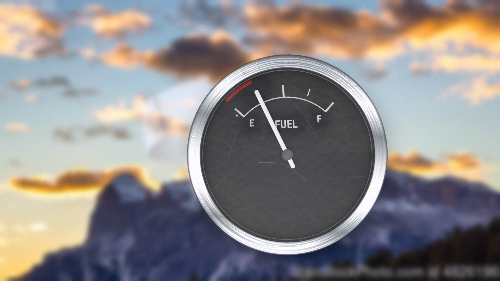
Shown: 0.25
